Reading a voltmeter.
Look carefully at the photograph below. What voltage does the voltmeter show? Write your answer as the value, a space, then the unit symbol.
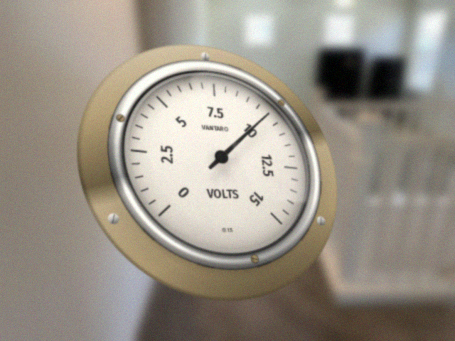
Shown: 10 V
